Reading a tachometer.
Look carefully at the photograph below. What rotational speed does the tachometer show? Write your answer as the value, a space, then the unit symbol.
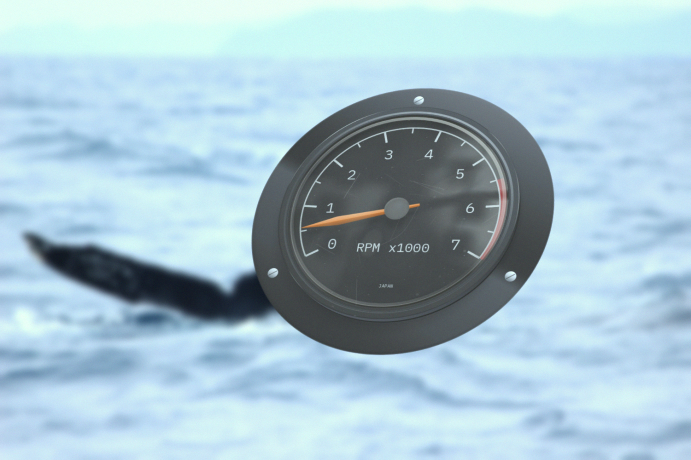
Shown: 500 rpm
